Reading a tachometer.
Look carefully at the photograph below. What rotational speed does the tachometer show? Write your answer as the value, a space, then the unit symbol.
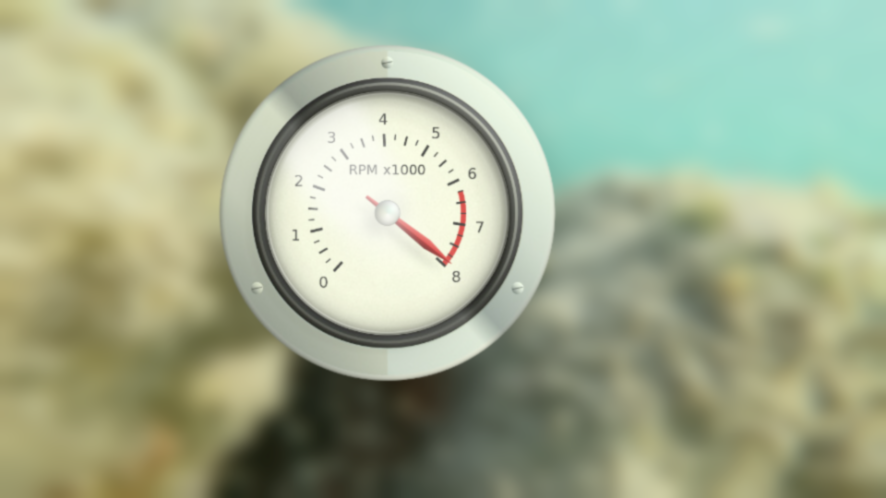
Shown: 7875 rpm
